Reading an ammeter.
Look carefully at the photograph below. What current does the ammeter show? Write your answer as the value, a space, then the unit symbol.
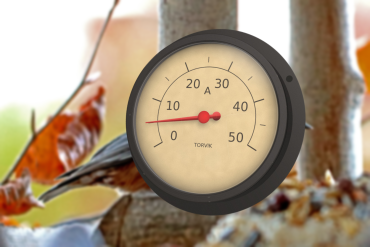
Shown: 5 A
